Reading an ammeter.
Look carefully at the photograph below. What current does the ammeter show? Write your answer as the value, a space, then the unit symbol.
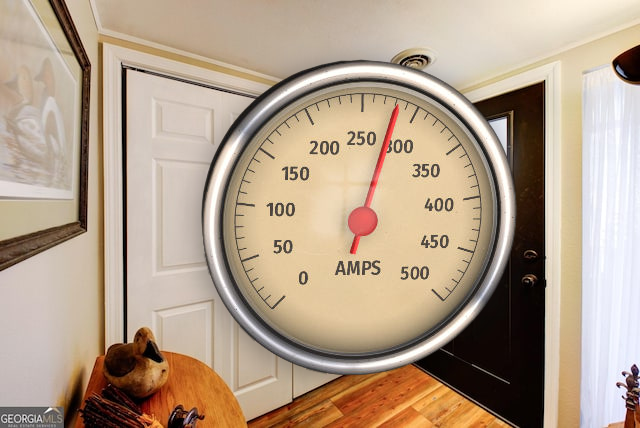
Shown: 280 A
